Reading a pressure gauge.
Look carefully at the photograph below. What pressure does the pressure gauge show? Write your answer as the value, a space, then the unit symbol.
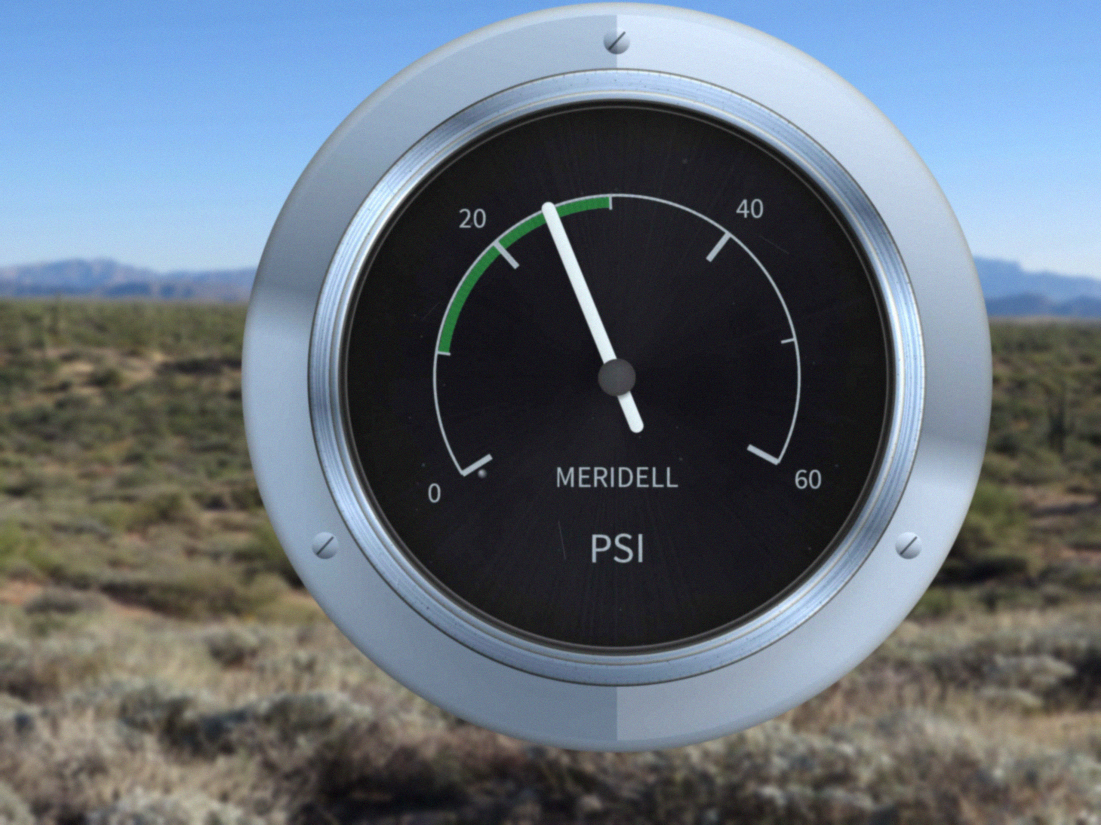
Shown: 25 psi
